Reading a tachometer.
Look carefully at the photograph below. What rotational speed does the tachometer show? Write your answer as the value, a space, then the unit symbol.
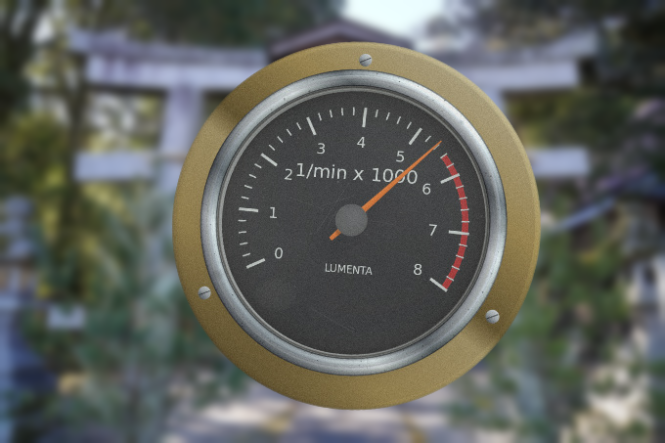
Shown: 5400 rpm
